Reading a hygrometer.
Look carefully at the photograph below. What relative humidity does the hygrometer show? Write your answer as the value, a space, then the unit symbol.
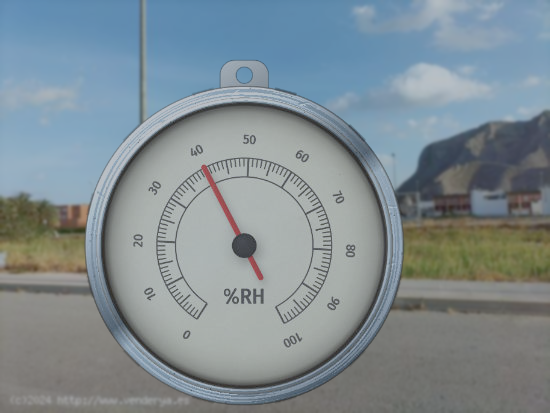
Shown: 40 %
